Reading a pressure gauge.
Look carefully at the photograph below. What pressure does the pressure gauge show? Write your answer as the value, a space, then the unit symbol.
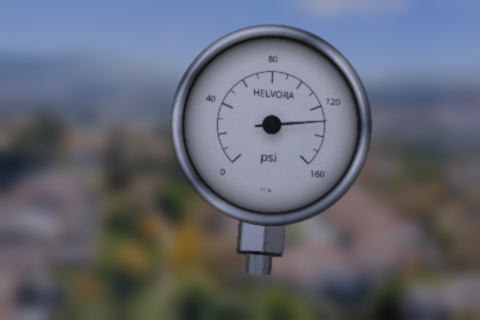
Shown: 130 psi
